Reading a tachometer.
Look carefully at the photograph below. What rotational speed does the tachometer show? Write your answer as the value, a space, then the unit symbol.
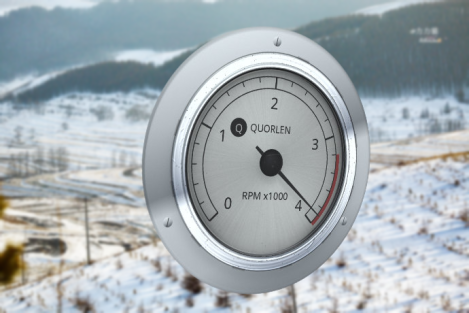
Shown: 3900 rpm
